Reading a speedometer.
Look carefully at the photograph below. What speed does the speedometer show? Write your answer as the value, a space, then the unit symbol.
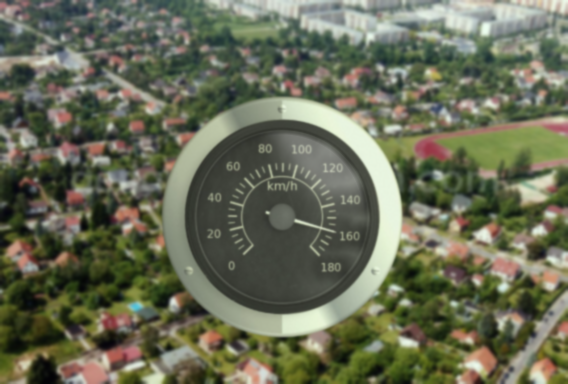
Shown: 160 km/h
